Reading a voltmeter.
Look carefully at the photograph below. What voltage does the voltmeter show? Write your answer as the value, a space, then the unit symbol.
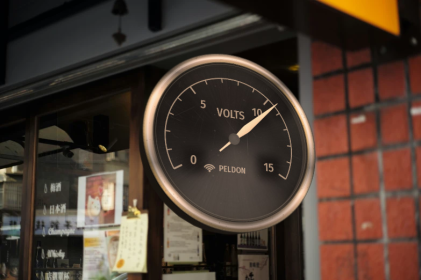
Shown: 10.5 V
